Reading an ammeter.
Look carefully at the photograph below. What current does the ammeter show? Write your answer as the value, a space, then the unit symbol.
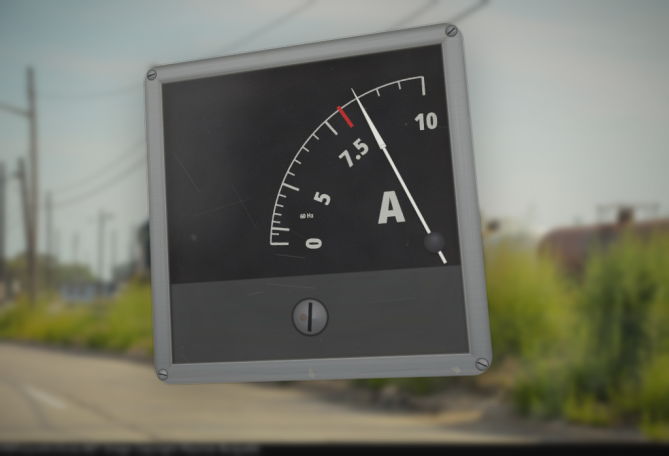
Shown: 8.5 A
